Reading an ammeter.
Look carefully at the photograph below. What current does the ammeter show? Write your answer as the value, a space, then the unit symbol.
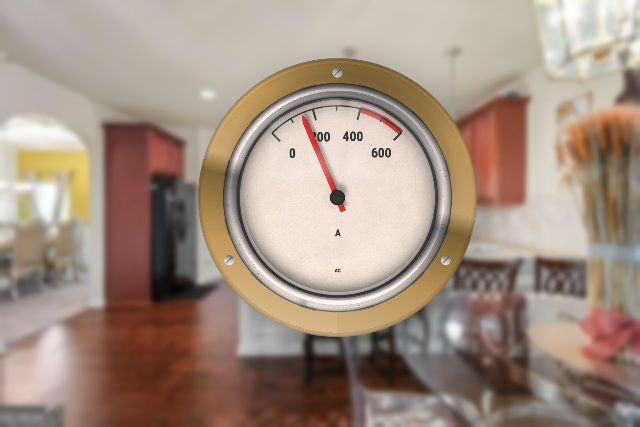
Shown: 150 A
